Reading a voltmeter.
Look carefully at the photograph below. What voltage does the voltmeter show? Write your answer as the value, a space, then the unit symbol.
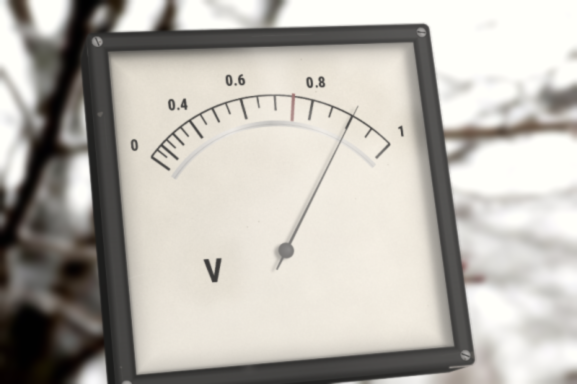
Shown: 0.9 V
